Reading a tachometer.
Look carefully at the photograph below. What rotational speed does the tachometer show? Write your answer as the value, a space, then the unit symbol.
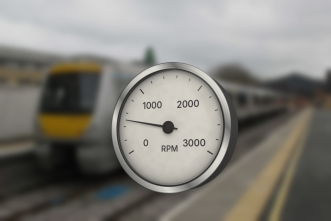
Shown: 500 rpm
